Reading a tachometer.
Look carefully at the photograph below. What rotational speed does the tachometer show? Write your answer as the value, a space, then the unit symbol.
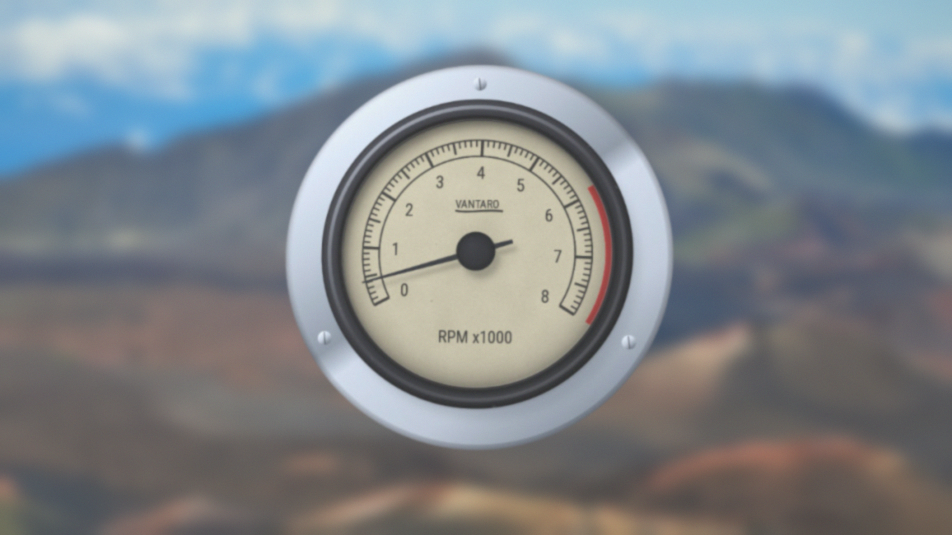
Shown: 400 rpm
